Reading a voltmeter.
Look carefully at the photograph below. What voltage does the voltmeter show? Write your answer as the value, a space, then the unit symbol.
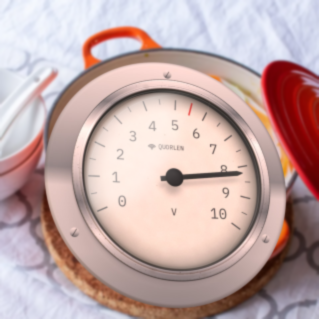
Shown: 8.25 V
